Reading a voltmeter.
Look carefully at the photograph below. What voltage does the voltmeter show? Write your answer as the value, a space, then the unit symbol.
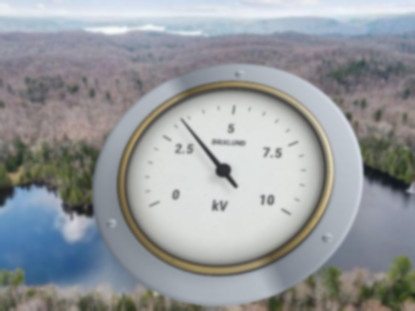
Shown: 3.25 kV
